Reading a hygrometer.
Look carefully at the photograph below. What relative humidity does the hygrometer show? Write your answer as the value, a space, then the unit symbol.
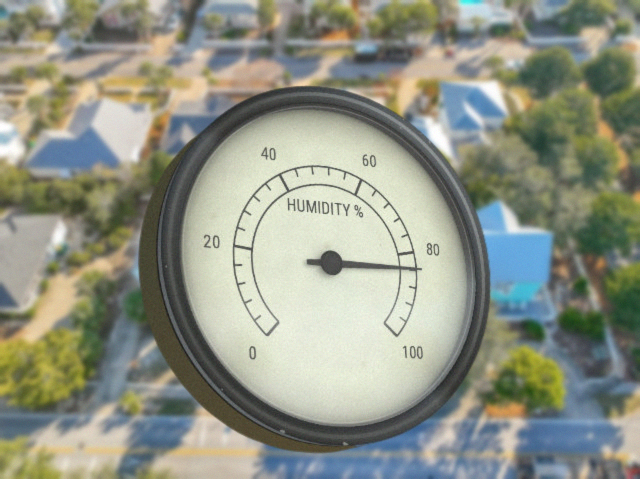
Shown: 84 %
